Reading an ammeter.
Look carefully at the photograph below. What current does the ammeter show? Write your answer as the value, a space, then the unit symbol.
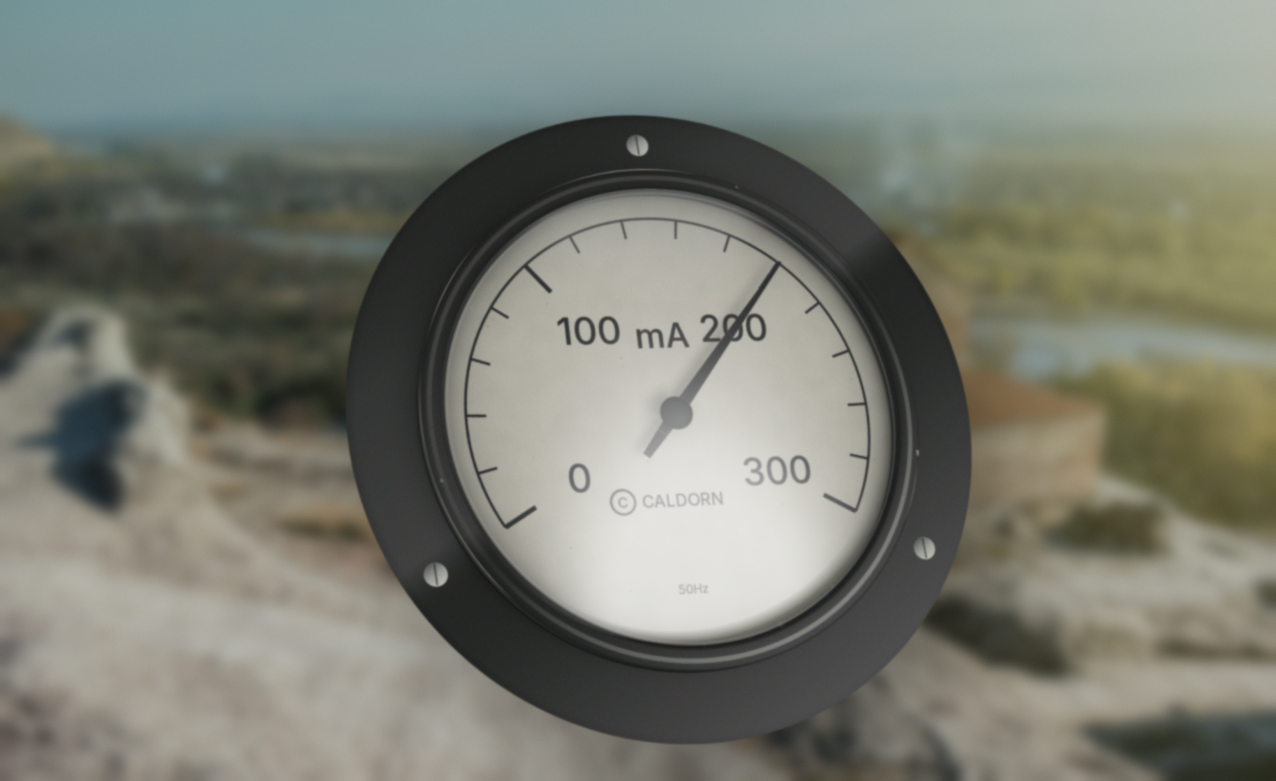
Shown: 200 mA
